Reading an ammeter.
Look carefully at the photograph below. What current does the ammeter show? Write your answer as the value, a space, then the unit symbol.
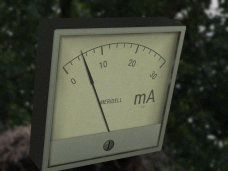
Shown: 5 mA
